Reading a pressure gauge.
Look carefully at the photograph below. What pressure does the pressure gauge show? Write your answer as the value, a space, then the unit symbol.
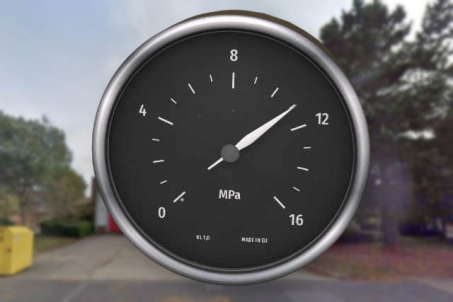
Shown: 11 MPa
